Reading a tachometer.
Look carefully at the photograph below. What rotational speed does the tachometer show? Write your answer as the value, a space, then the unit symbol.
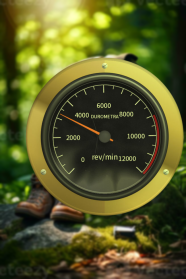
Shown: 3250 rpm
